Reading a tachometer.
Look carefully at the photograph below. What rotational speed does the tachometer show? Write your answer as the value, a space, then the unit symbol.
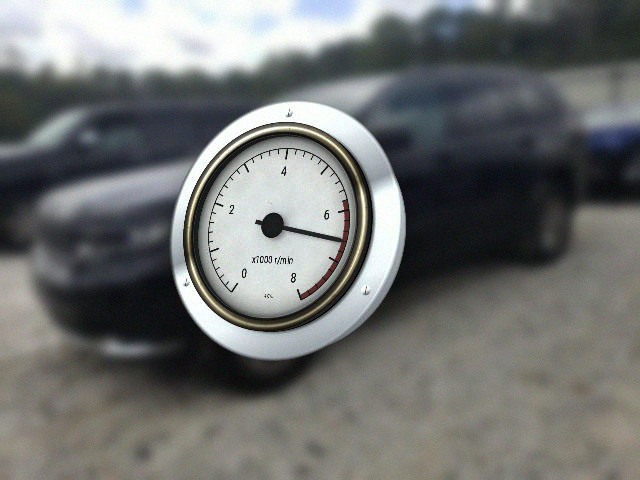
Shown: 6600 rpm
